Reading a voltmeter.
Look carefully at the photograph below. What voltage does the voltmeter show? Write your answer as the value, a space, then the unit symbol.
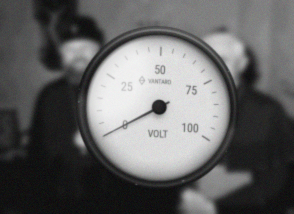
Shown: 0 V
